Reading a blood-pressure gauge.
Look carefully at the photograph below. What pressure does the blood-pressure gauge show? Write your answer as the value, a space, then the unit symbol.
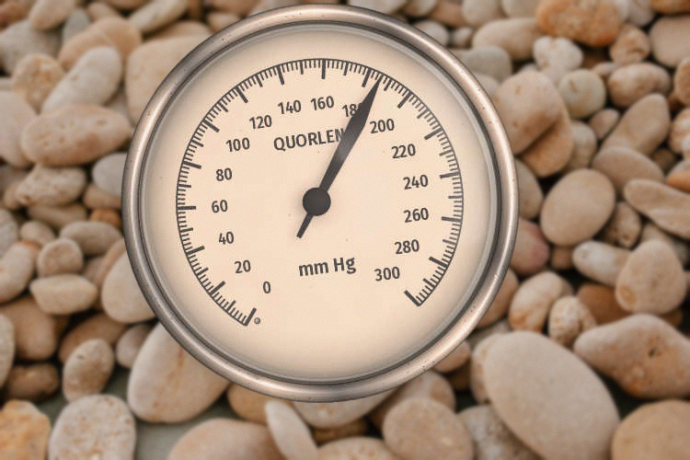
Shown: 186 mmHg
